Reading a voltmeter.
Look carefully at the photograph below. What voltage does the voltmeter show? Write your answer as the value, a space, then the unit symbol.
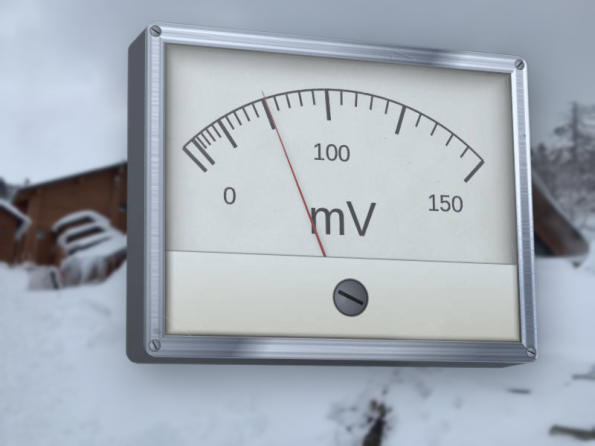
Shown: 75 mV
